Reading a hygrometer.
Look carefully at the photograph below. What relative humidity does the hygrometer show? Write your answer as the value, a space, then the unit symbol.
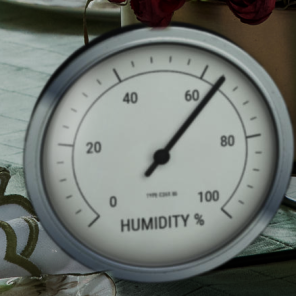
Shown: 64 %
